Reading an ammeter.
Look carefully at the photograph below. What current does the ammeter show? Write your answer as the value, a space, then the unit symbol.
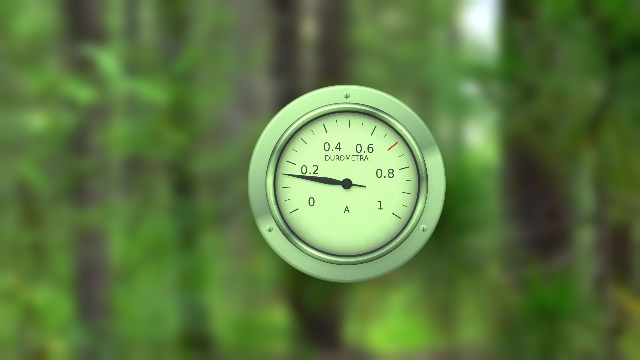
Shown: 0.15 A
